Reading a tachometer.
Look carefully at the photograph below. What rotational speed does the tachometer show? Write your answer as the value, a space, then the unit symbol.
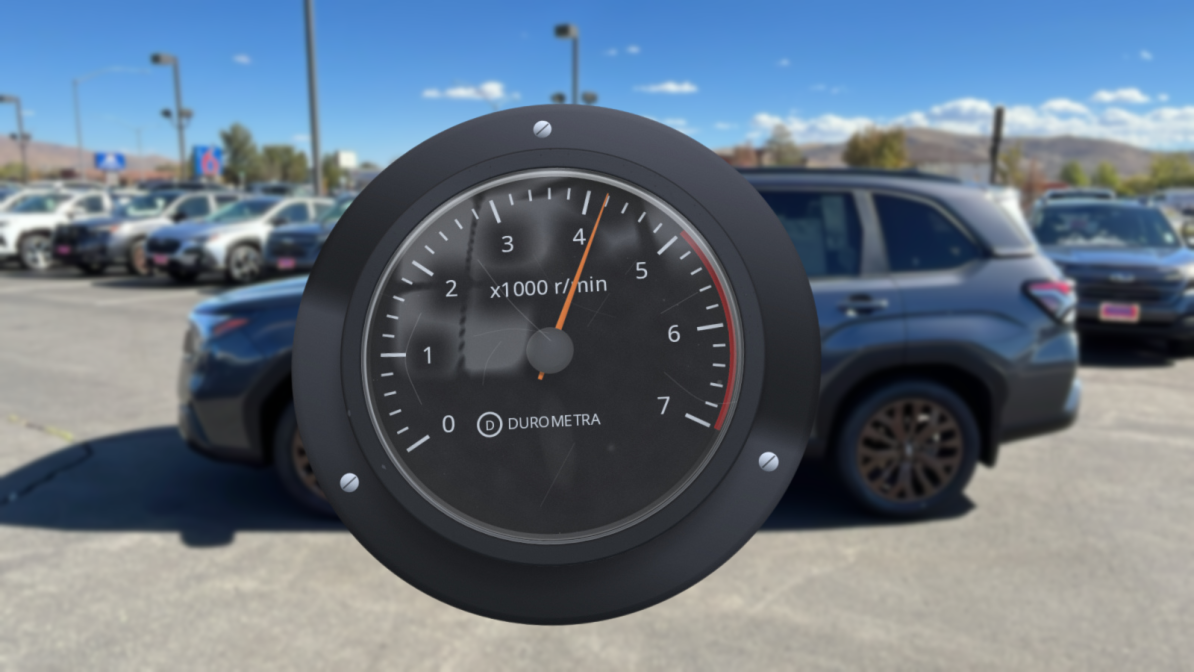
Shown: 4200 rpm
